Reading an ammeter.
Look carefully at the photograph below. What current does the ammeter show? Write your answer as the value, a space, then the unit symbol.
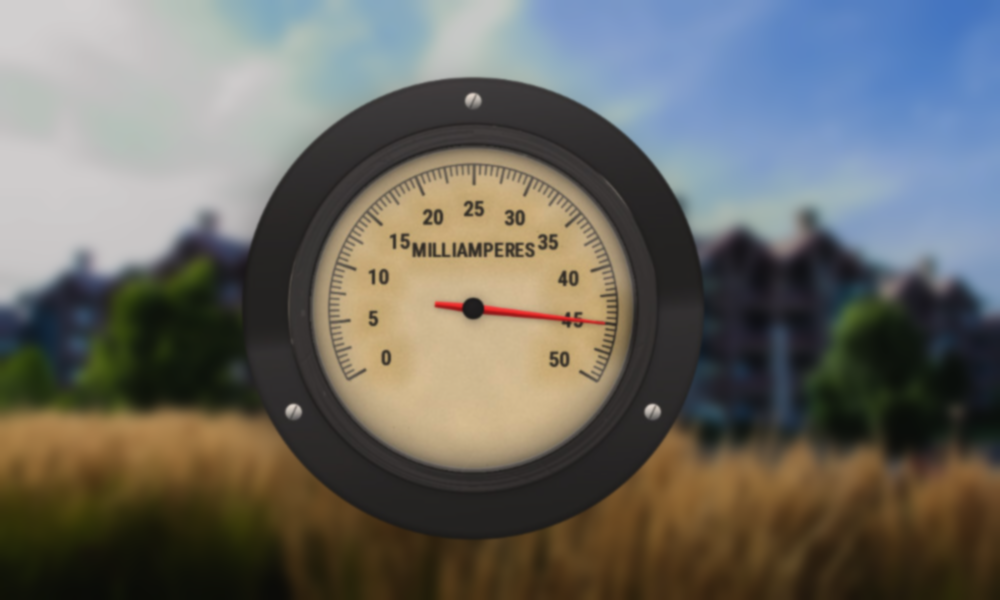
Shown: 45 mA
